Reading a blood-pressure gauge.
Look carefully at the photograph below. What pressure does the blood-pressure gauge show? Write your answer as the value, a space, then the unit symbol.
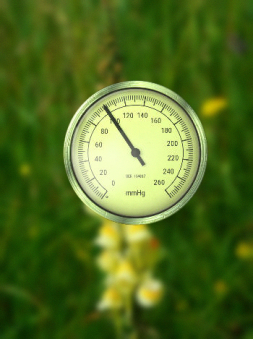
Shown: 100 mmHg
